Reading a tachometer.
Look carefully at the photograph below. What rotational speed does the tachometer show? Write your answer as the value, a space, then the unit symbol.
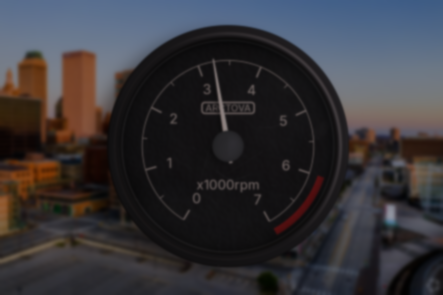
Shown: 3250 rpm
